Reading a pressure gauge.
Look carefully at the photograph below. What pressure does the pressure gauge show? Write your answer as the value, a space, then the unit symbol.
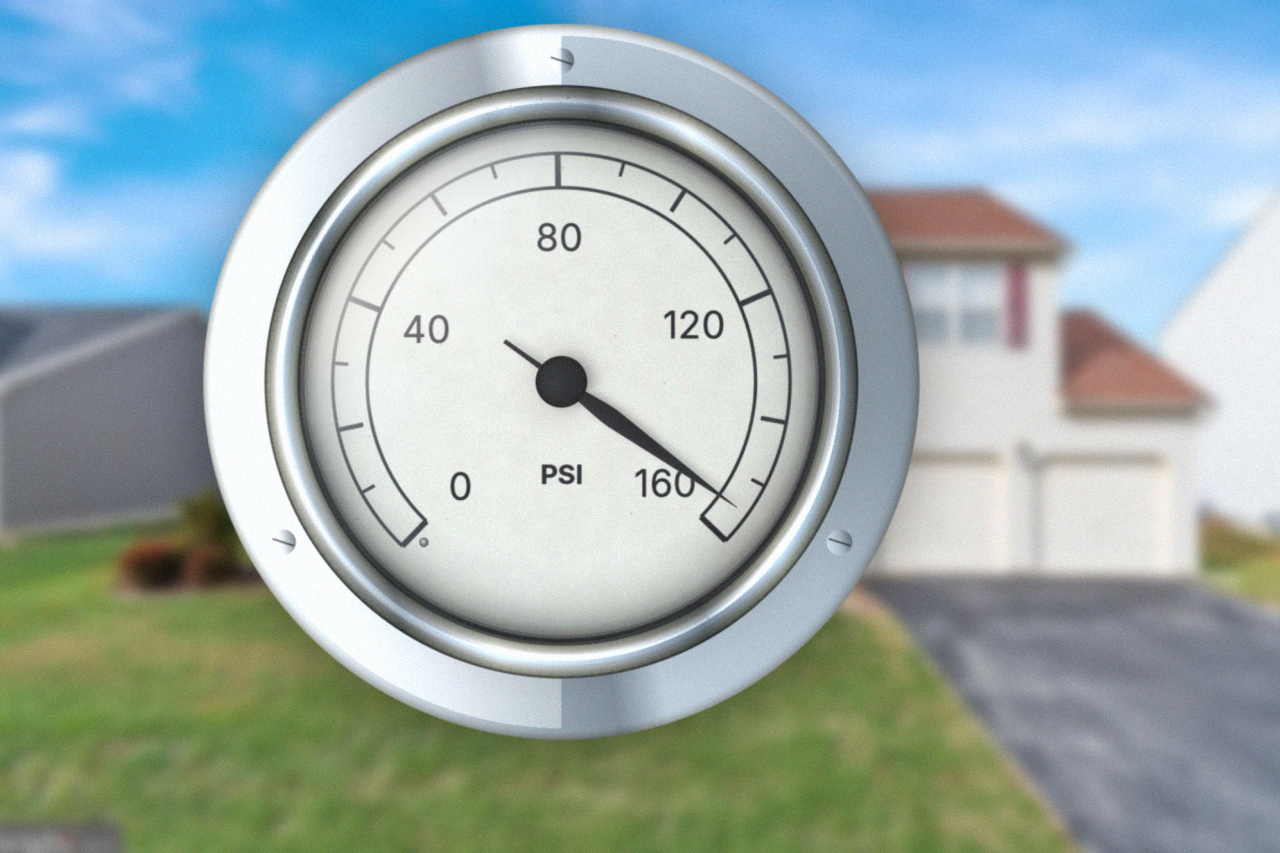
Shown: 155 psi
